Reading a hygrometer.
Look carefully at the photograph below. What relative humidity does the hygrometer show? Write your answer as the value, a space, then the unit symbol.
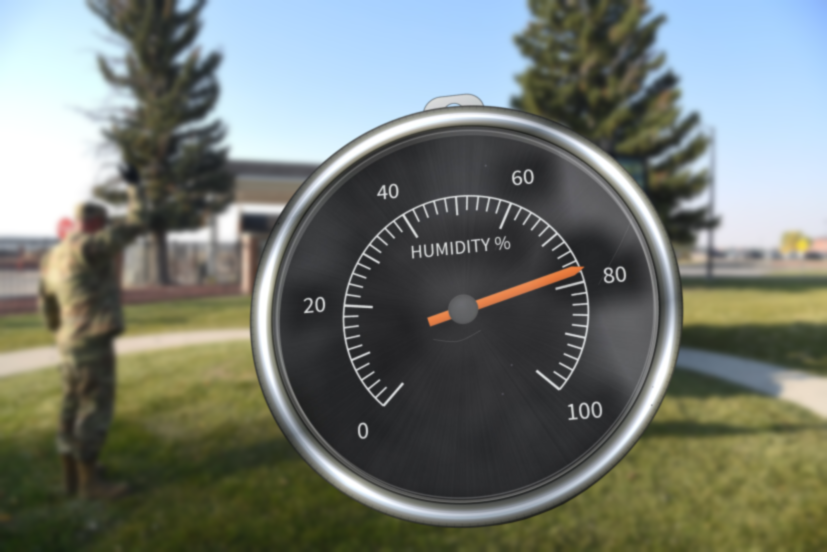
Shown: 78 %
